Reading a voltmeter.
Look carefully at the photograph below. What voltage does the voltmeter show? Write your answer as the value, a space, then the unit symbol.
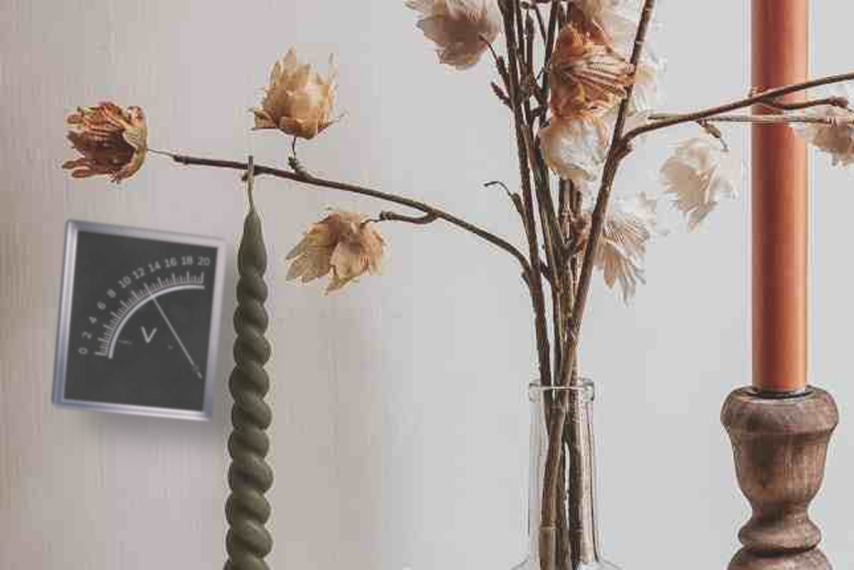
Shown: 12 V
